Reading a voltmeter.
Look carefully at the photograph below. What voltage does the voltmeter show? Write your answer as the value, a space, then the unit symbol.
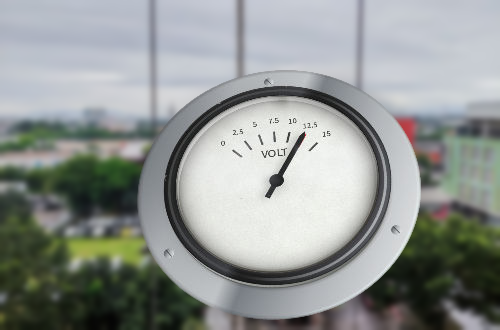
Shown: 12.5 V
